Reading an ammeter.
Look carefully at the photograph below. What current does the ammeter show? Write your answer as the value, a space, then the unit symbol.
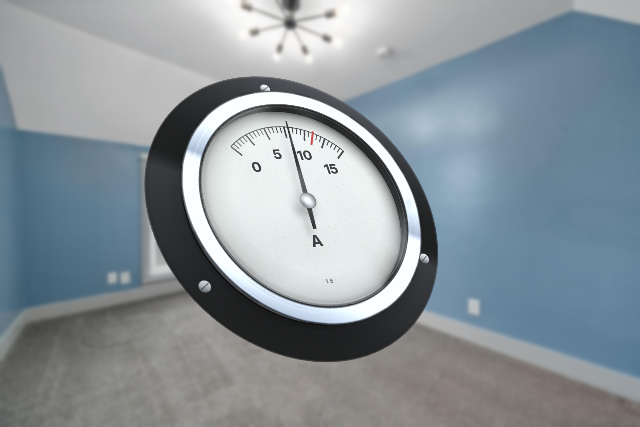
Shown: 7.5 A
